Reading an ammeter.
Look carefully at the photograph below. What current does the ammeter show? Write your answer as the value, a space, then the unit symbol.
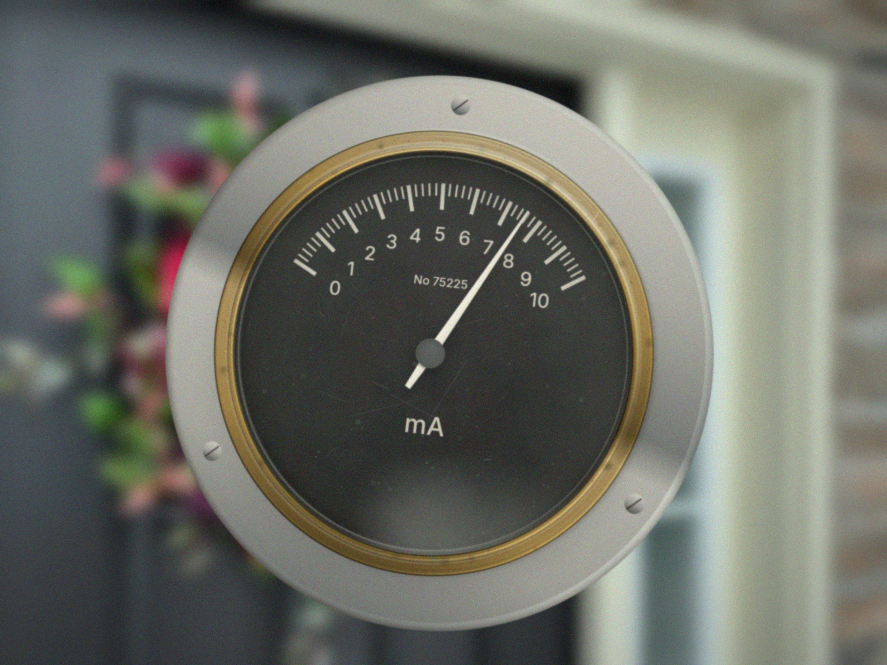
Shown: 7.6 mA
